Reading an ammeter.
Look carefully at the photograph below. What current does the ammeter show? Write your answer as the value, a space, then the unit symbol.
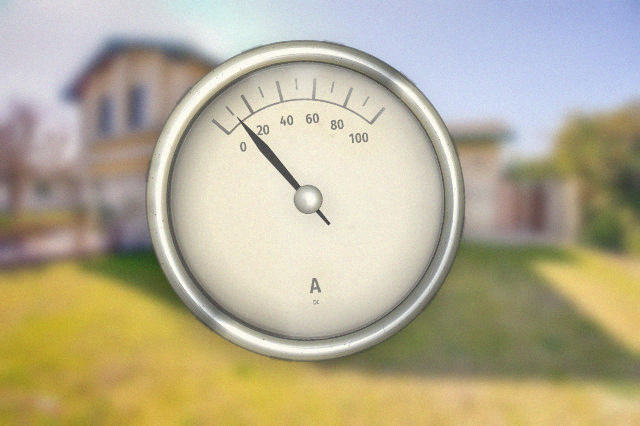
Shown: 10 A
